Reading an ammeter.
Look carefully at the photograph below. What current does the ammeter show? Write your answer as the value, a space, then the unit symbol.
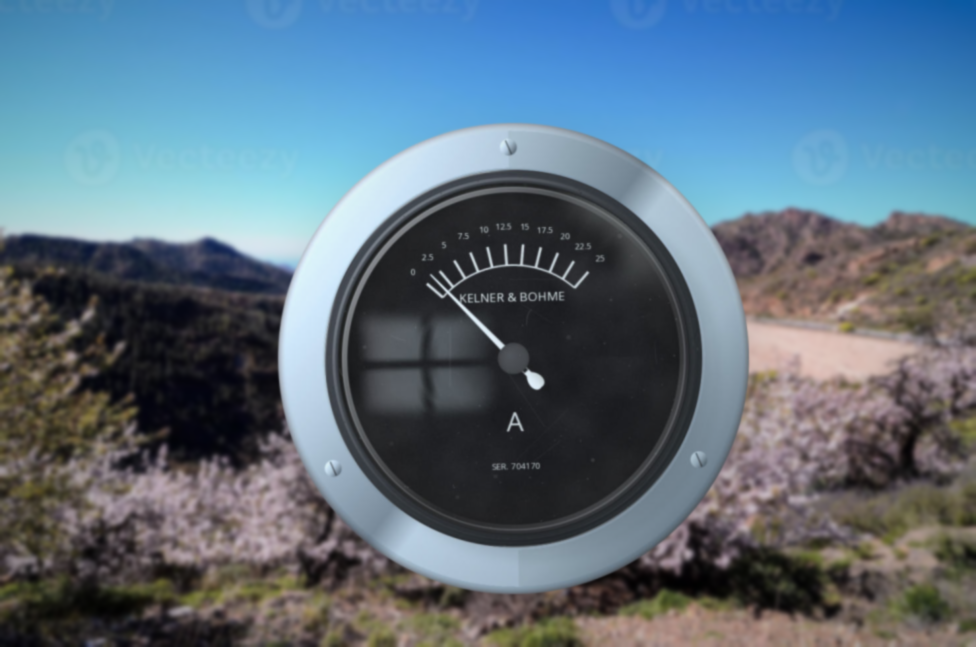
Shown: 1.25 A
